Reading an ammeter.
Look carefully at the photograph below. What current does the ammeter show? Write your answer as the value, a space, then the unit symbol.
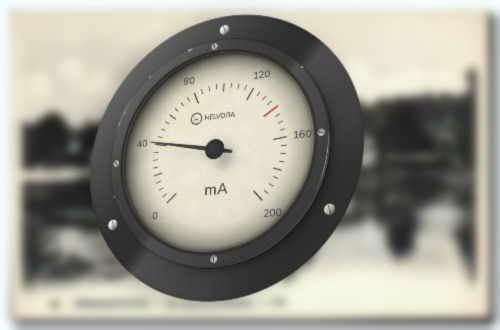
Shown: 40 mA
